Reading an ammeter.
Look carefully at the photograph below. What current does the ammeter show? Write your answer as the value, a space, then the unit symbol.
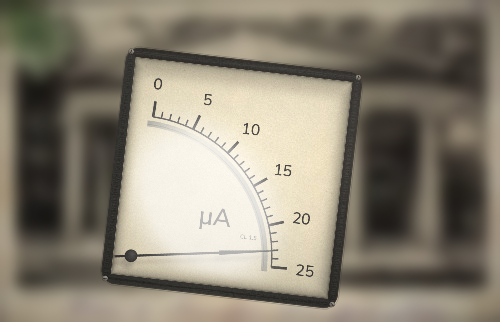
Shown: 23 µA
